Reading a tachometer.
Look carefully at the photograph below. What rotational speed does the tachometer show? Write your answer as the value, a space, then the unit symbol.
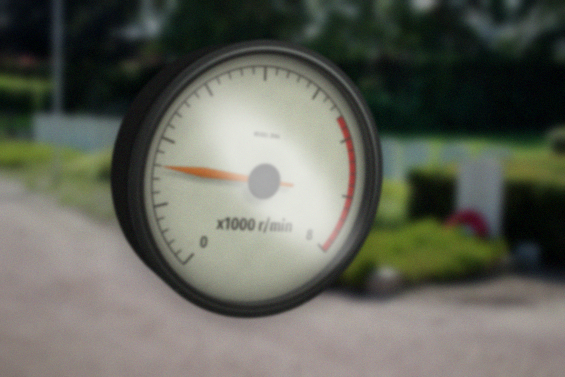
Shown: 1600 rpm
